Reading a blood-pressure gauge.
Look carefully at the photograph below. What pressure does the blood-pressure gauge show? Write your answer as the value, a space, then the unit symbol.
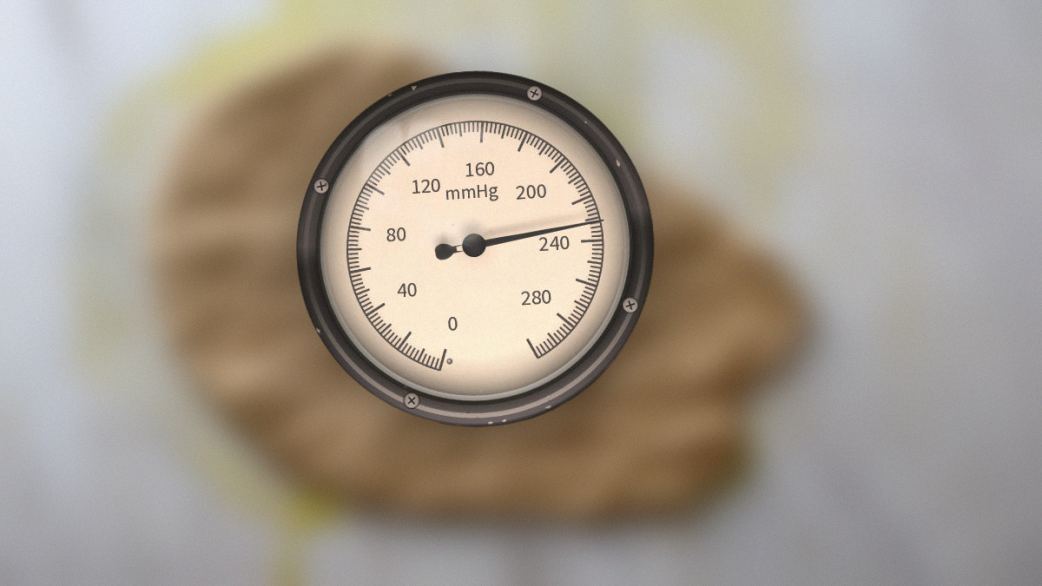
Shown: 232 mmHg
